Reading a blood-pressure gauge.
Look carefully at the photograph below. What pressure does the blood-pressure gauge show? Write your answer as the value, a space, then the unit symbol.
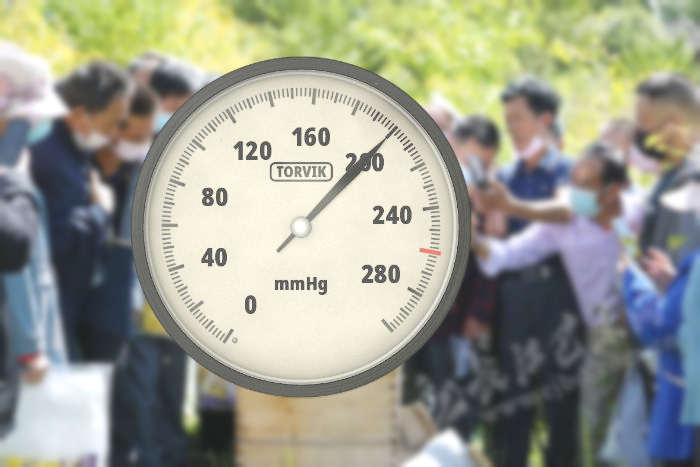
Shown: 200 mmHg
